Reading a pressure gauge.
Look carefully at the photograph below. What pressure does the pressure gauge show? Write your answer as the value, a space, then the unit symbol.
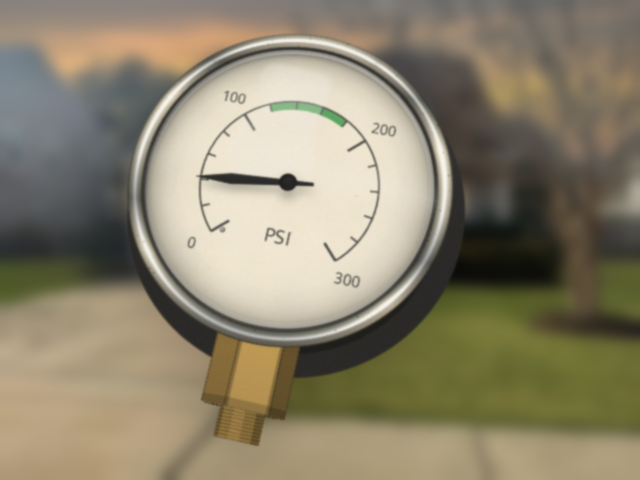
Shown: 40 psi
